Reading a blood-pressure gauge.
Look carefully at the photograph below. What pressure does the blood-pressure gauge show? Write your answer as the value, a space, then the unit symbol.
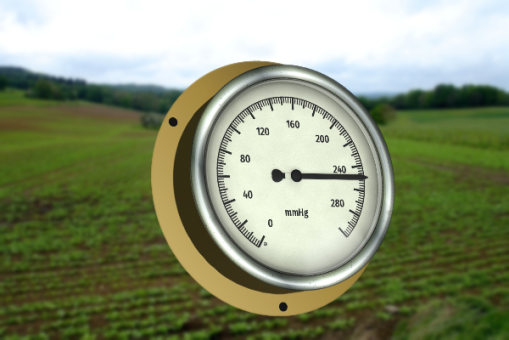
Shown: 250 mmHg
